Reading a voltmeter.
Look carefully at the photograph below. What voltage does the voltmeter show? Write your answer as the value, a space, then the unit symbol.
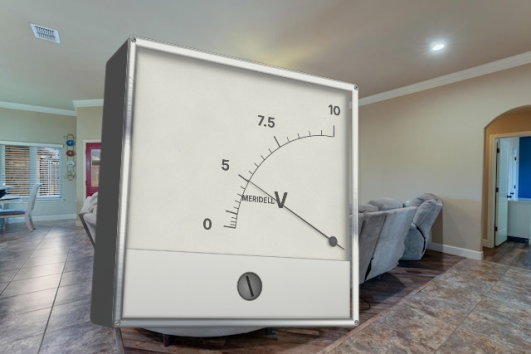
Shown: 5 V
